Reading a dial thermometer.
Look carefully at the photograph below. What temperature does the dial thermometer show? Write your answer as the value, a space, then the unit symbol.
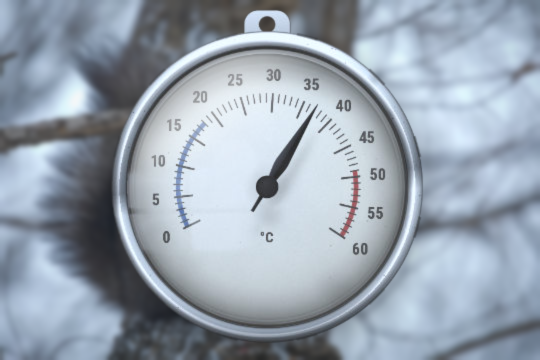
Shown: 37 °C
